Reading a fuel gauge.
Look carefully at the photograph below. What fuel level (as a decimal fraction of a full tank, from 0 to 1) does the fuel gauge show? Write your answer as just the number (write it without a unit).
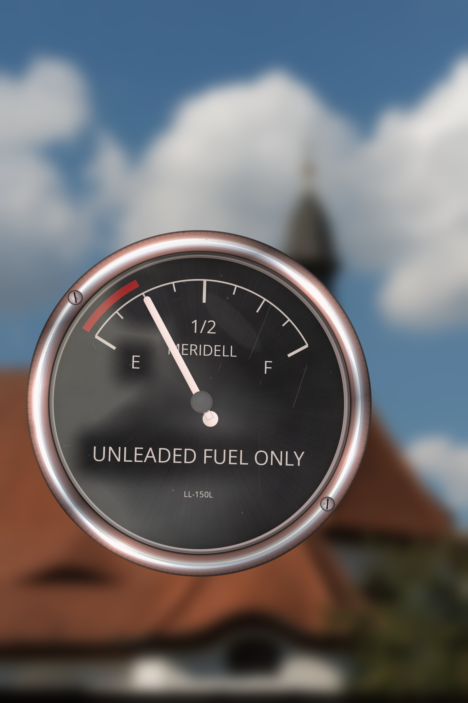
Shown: 0.25
